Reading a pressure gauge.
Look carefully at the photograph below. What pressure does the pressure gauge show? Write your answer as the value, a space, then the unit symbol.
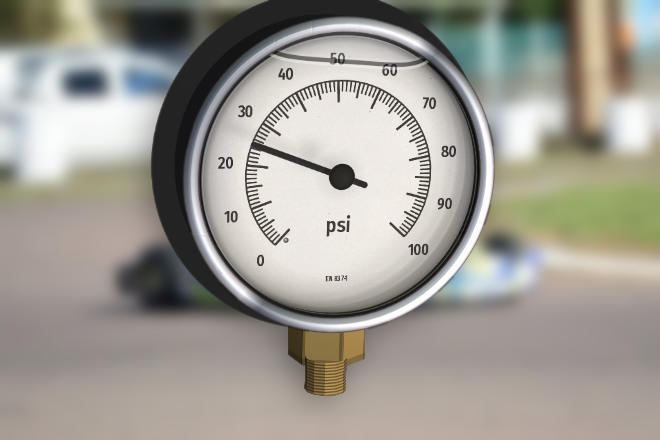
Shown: 25 psi
